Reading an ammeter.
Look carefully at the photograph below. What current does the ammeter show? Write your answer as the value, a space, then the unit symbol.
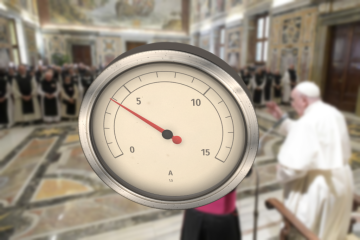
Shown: 4 A
